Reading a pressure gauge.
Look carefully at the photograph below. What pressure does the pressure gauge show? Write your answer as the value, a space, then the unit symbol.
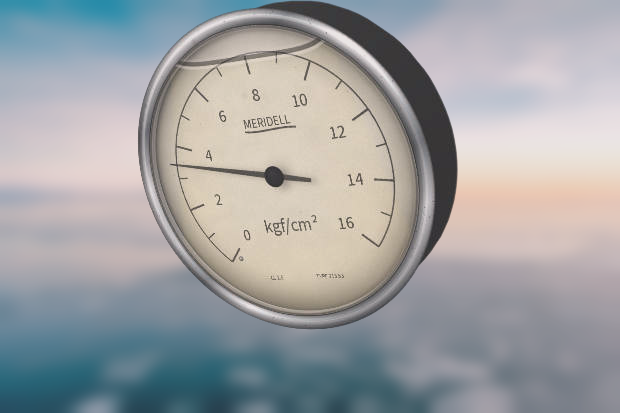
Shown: 3.5 kg/cm²
